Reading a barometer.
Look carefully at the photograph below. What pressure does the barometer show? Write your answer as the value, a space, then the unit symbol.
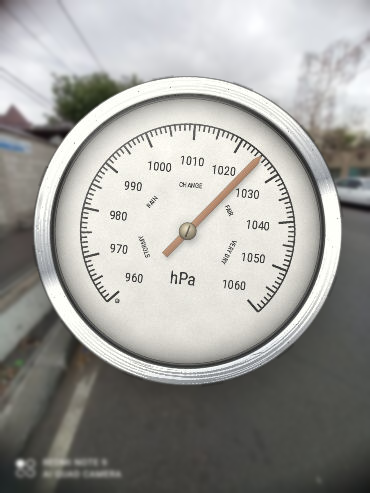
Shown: 1025 hPa
